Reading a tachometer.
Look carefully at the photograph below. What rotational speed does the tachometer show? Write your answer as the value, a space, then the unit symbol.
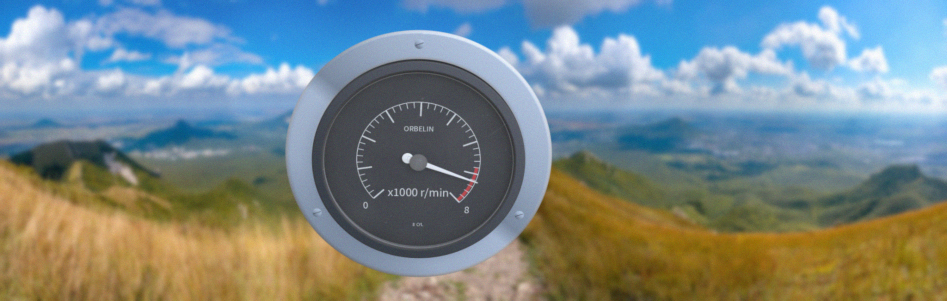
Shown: 7200 rpm
